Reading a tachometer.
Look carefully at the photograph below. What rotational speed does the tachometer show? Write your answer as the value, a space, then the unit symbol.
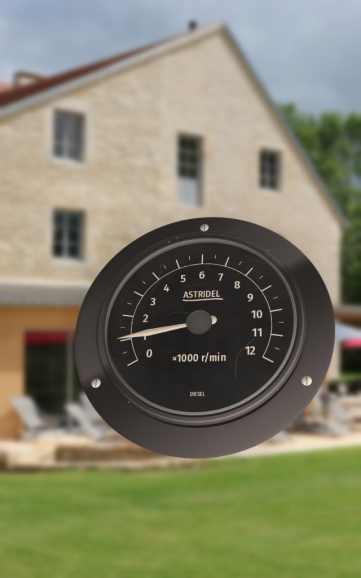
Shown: 1000 rpm
